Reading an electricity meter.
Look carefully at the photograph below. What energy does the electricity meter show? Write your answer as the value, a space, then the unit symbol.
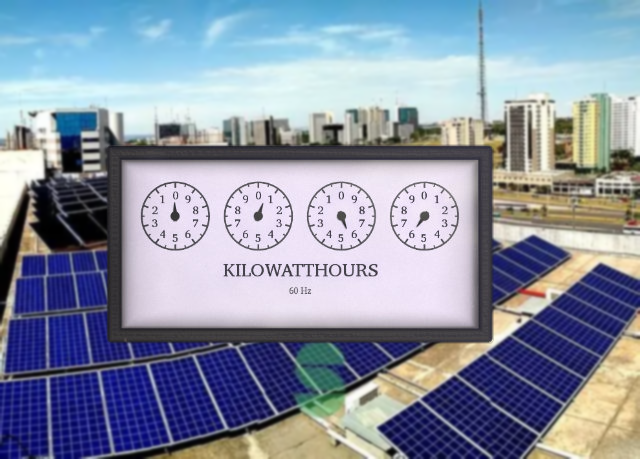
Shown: 56 kWh
